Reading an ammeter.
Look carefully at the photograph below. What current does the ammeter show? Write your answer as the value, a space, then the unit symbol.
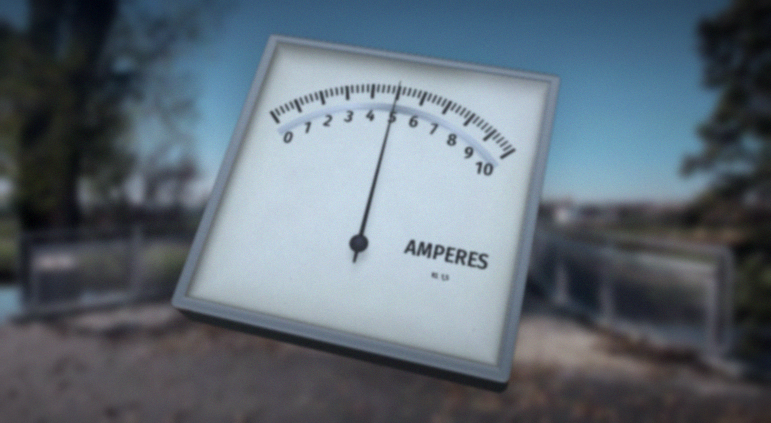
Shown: 5 A
